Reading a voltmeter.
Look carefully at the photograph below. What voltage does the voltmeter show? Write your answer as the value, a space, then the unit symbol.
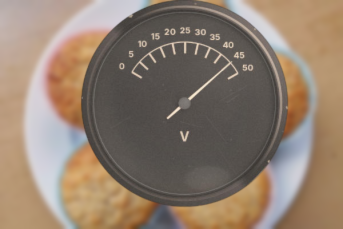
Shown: 45 V
